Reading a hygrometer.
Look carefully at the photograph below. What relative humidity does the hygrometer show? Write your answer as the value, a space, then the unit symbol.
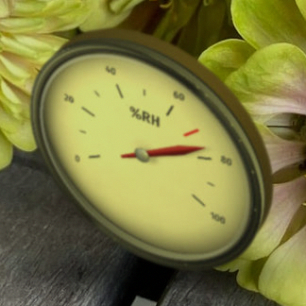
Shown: 75 %
